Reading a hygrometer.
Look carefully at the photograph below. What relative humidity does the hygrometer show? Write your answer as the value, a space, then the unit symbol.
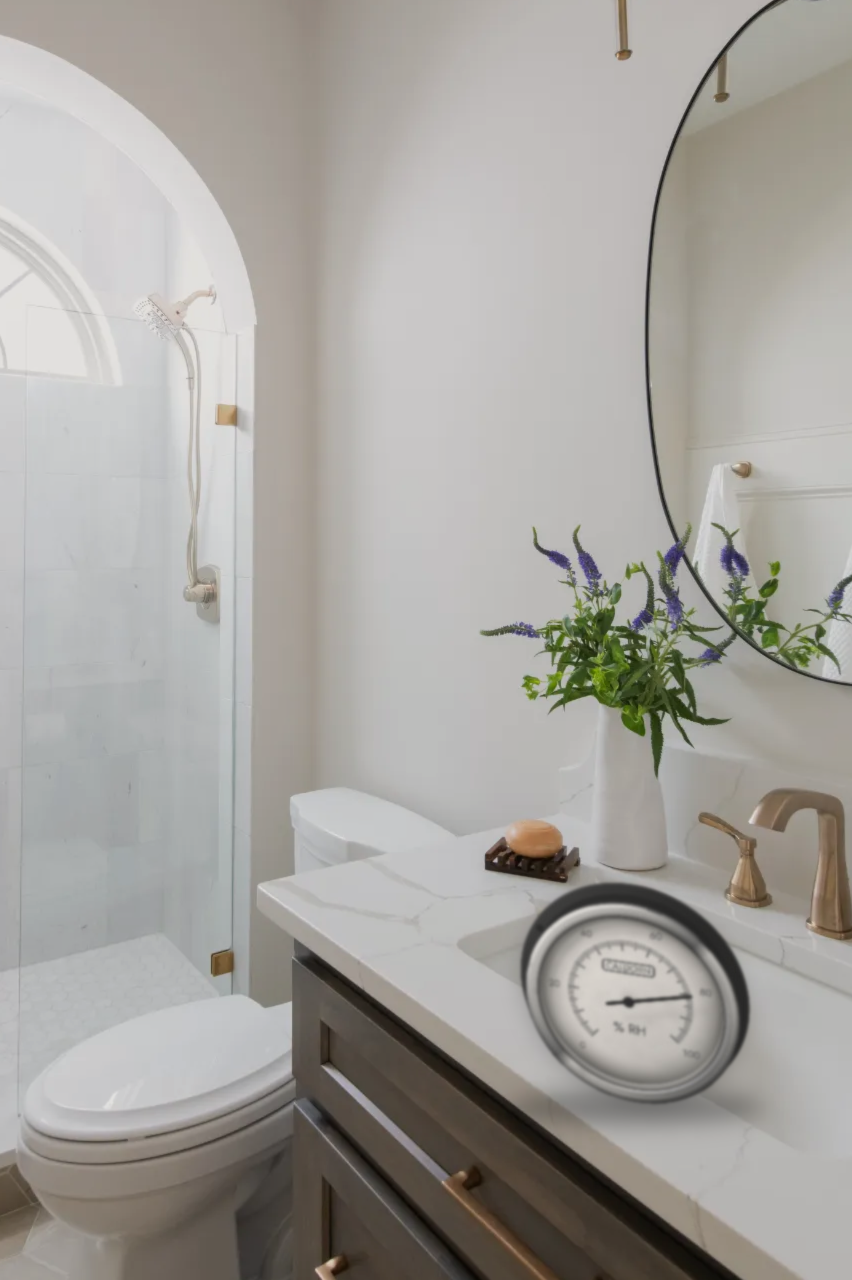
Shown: 80 %
